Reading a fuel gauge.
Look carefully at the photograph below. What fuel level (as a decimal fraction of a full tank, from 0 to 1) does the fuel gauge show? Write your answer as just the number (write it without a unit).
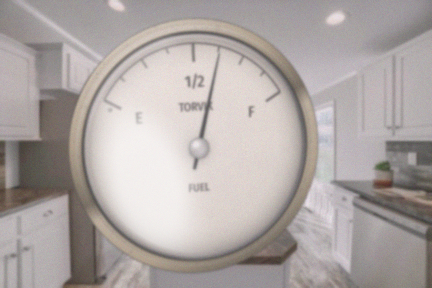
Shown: 0.625
